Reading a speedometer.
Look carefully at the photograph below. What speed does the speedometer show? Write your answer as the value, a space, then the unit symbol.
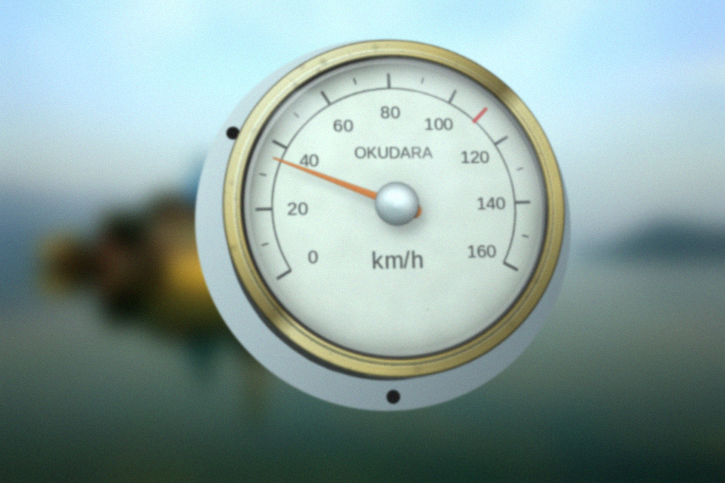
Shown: 35 km/h
